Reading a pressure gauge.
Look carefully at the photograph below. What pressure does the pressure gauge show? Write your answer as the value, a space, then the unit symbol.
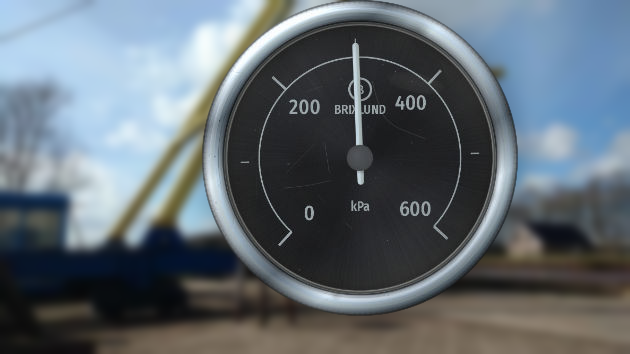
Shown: 300 kPa
